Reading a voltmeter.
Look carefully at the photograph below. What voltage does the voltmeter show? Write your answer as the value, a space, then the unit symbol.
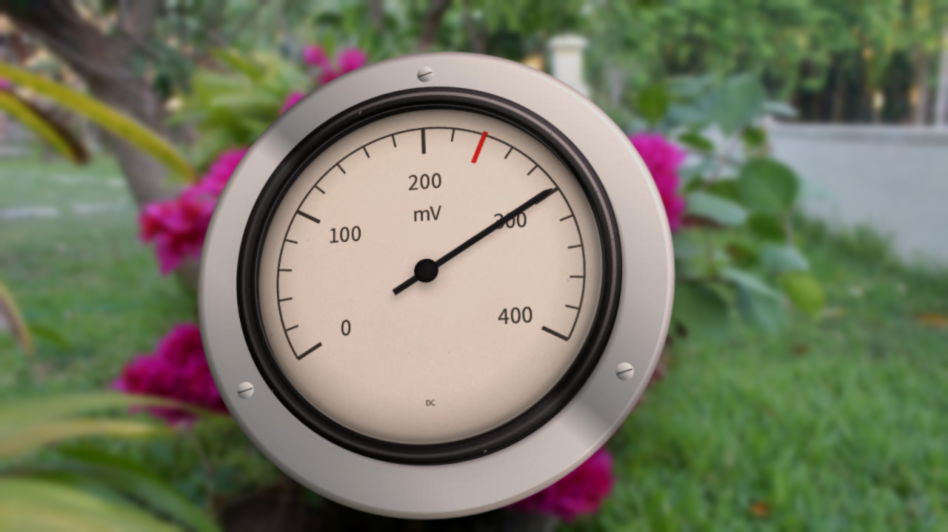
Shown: 300 mV
